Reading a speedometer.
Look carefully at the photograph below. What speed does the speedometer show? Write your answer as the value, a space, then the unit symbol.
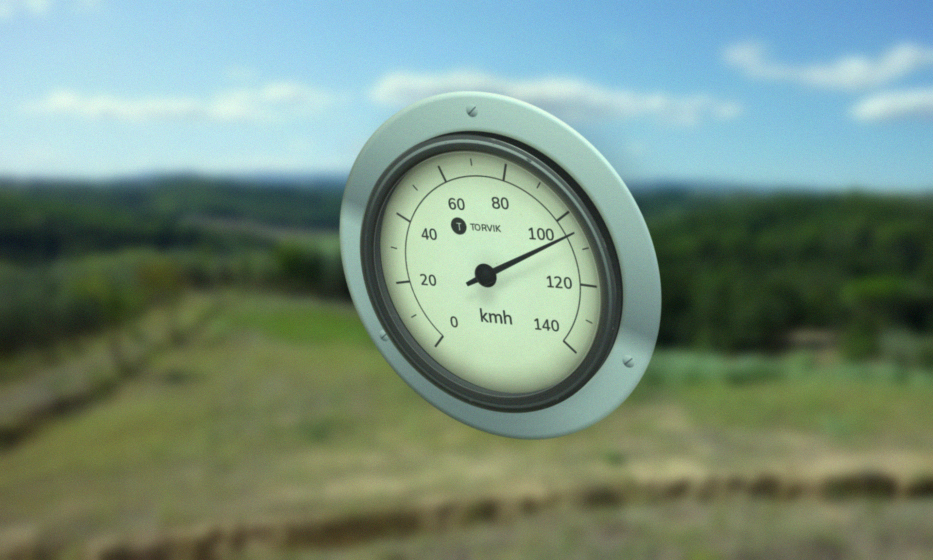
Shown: 105 km/h
